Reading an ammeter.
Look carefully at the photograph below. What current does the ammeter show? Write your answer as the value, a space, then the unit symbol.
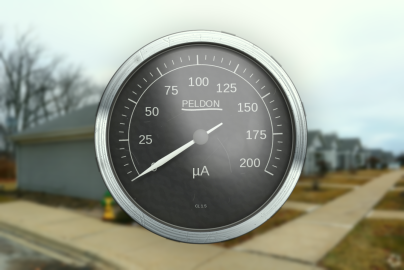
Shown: 0 µA
